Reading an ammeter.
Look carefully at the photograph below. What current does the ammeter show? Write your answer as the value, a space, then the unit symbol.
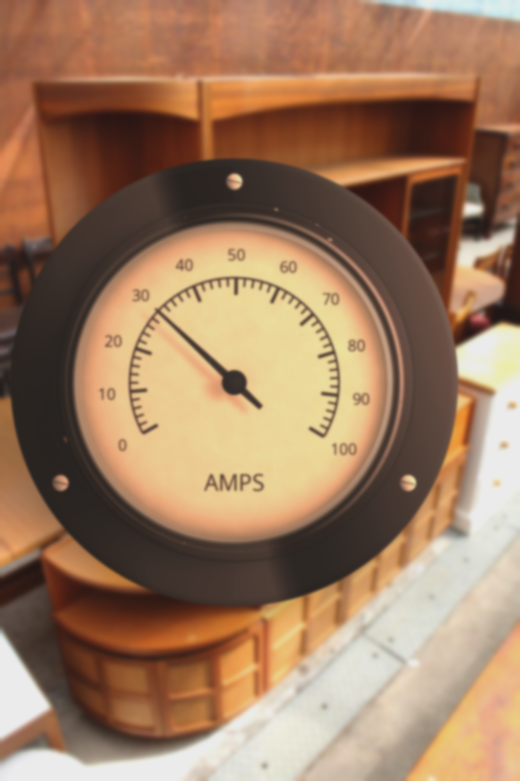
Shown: 30 A
